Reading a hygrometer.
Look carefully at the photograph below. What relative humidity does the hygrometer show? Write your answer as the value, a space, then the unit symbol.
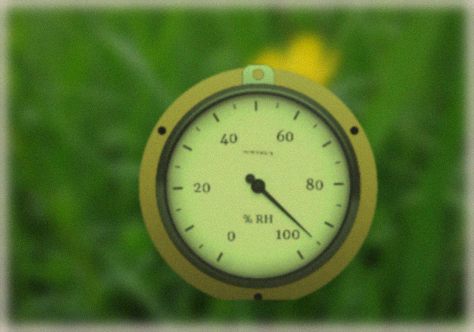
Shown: 95 %
